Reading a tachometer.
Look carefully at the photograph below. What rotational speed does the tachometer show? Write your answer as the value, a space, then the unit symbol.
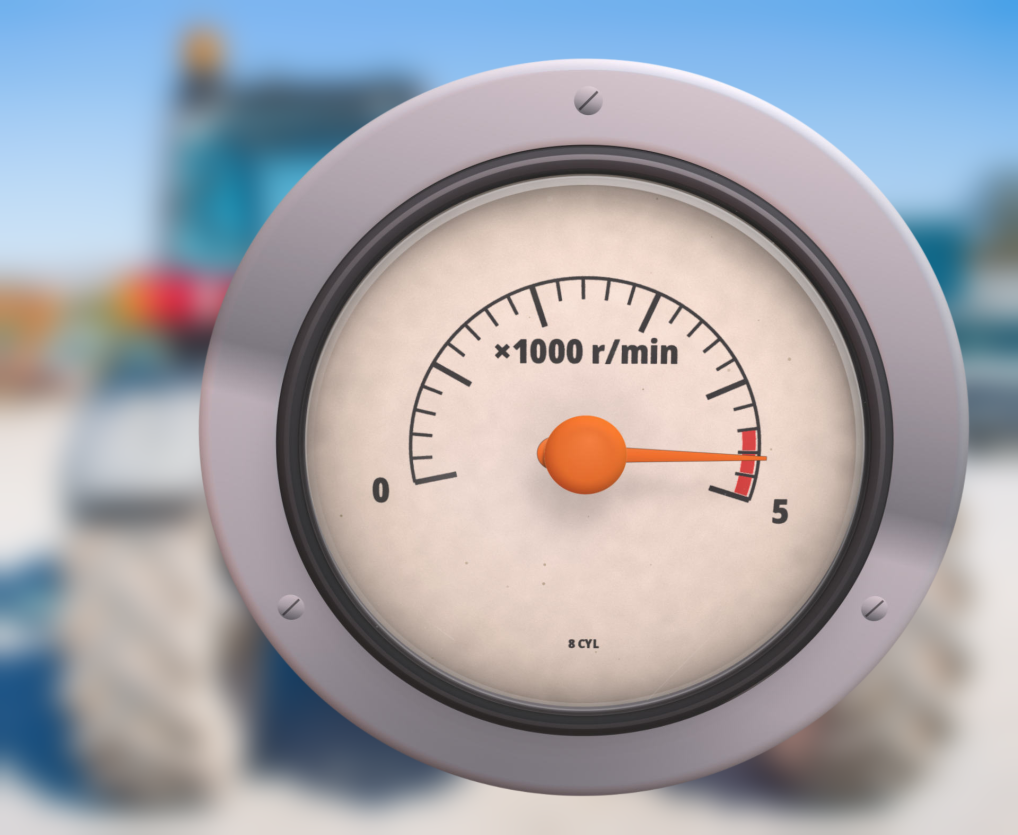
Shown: 4600 rpm
